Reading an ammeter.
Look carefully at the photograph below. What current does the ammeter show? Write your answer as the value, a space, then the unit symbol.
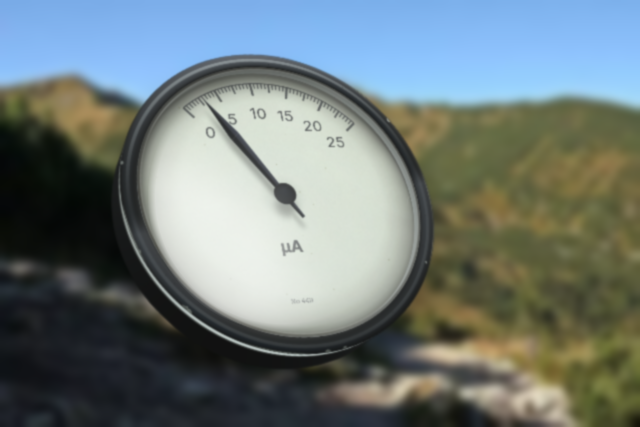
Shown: 2.5 µA
